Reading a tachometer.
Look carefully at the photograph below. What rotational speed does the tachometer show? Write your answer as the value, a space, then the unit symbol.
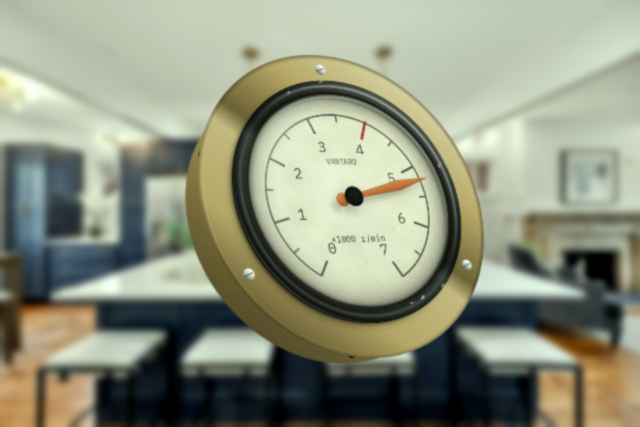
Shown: 5250 rpm
